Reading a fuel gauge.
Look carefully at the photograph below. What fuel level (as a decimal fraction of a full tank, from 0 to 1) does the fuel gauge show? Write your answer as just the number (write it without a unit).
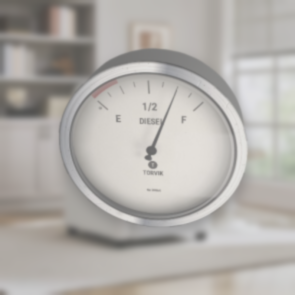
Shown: 0.75
